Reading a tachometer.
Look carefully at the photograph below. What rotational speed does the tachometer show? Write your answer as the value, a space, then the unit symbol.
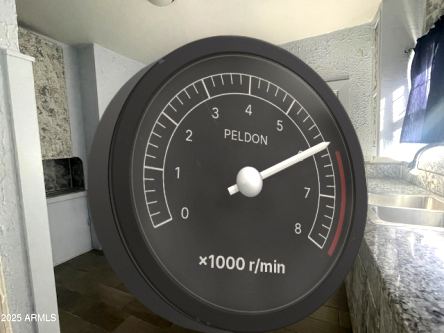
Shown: 6000 rpm
